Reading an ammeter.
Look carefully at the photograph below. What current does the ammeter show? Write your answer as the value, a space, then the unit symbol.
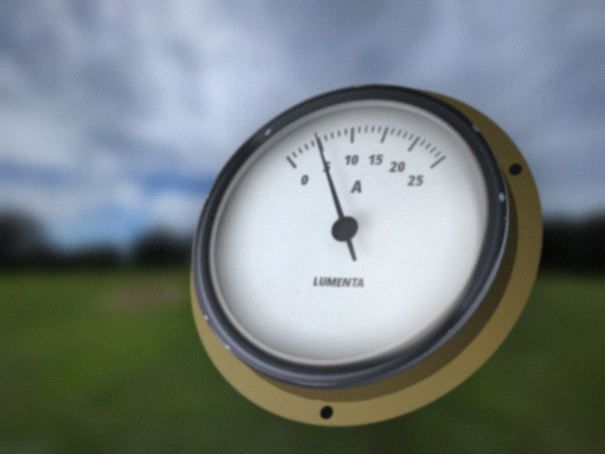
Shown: 5 A
